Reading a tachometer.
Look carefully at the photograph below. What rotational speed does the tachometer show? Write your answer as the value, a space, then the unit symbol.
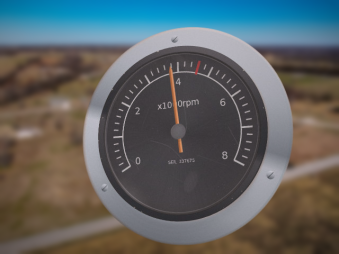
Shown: 3800 rpm
